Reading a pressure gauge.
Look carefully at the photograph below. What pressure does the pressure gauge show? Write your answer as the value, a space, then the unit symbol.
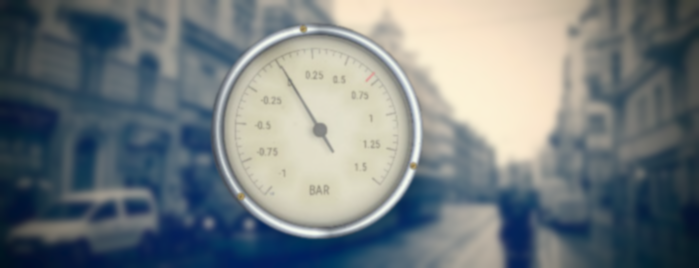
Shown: 0 bar
